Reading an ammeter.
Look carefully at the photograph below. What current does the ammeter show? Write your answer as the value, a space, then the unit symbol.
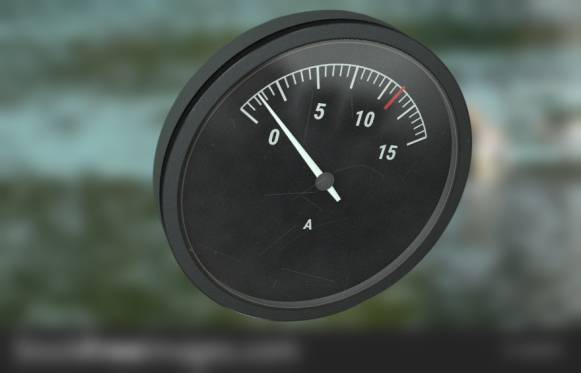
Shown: 1.25 A
